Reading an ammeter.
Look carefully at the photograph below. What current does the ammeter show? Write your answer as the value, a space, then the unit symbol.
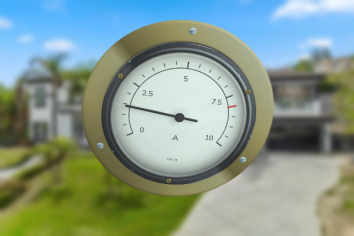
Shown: 1.5 A
